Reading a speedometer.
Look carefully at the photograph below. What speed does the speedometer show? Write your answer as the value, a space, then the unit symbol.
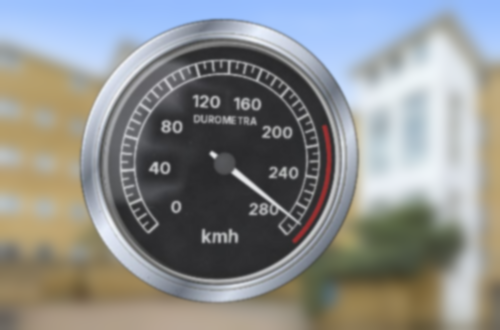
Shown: 270 km/h
